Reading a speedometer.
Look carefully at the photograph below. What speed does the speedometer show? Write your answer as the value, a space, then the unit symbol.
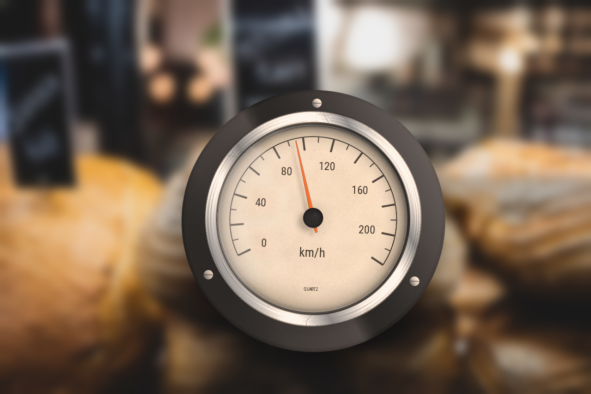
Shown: 95 km/h
